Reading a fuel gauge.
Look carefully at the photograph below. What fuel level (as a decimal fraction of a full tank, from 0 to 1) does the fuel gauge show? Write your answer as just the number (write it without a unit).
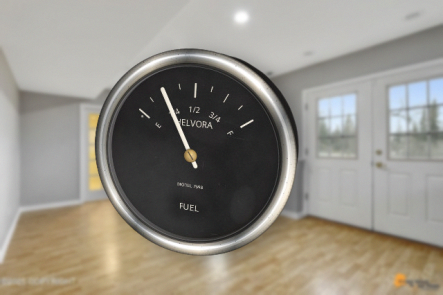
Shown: 0.25
